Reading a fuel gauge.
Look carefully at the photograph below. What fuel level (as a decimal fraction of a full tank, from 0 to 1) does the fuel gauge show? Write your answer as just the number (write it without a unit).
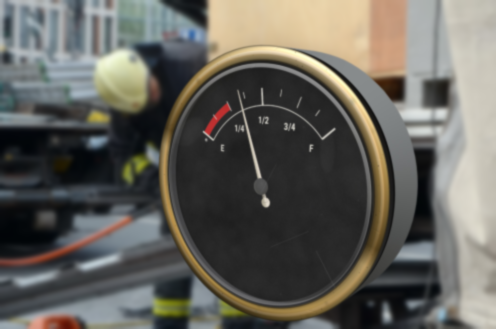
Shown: 0.375
